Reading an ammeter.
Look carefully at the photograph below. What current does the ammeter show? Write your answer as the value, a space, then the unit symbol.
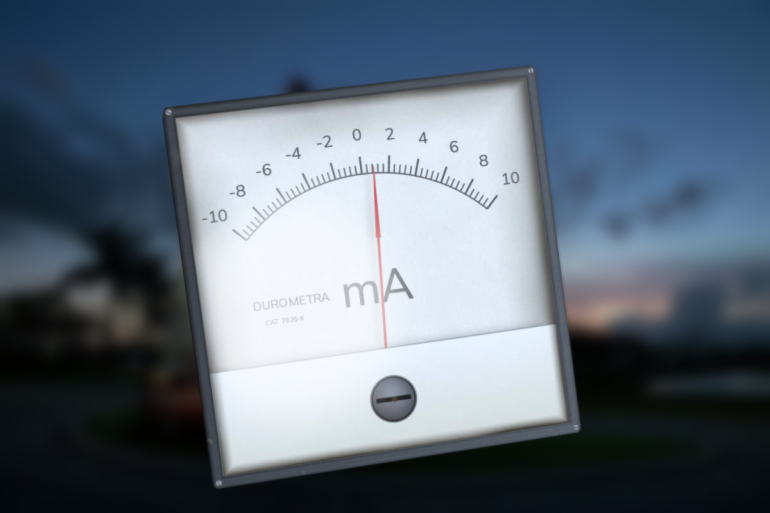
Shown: 0.8 mA
